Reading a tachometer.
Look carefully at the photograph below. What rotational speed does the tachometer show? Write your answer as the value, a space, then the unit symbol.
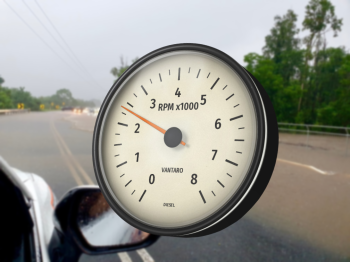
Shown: 2375 rpm
